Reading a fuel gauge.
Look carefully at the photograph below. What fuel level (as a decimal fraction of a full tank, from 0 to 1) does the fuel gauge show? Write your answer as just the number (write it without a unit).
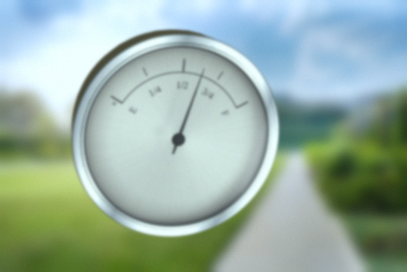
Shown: 0.625
